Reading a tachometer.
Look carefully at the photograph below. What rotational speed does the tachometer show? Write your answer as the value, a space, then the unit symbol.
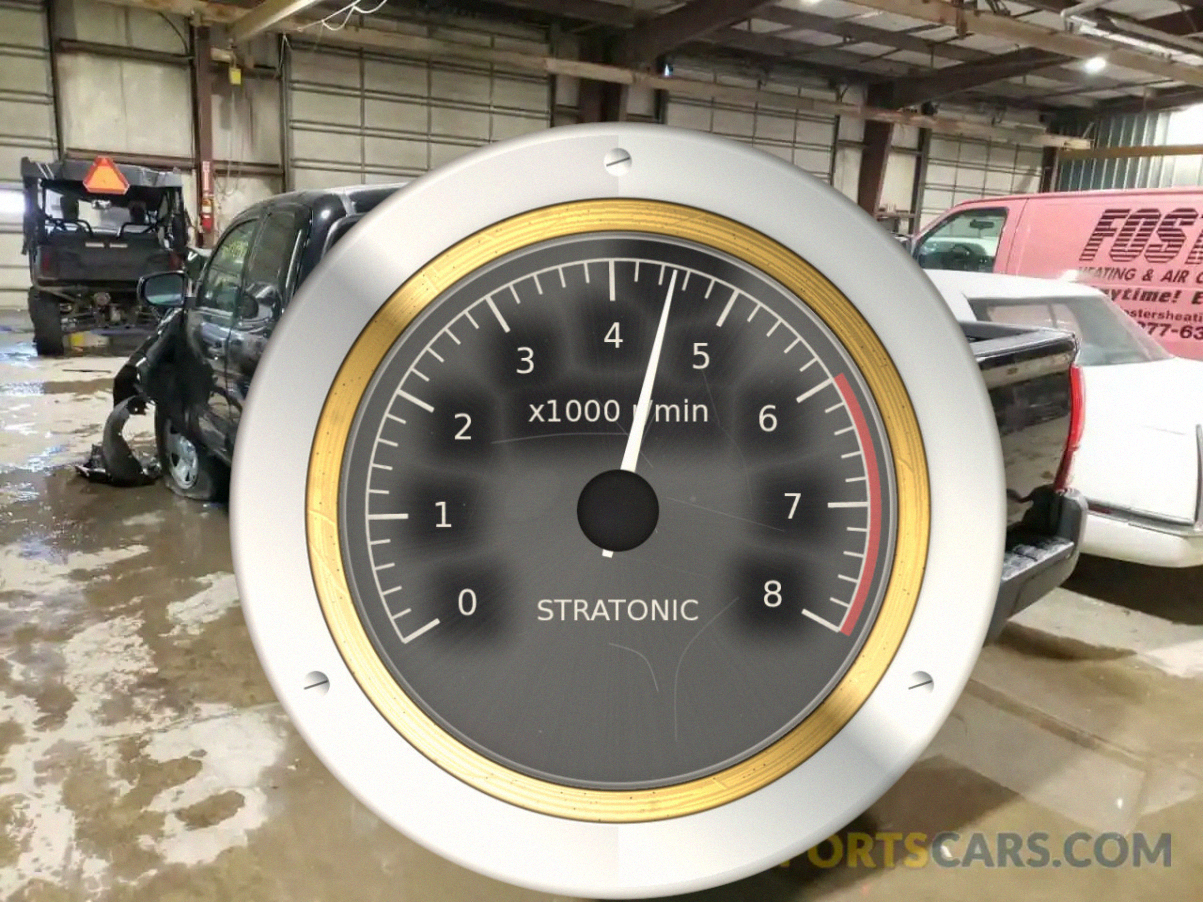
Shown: 4500 rpm
